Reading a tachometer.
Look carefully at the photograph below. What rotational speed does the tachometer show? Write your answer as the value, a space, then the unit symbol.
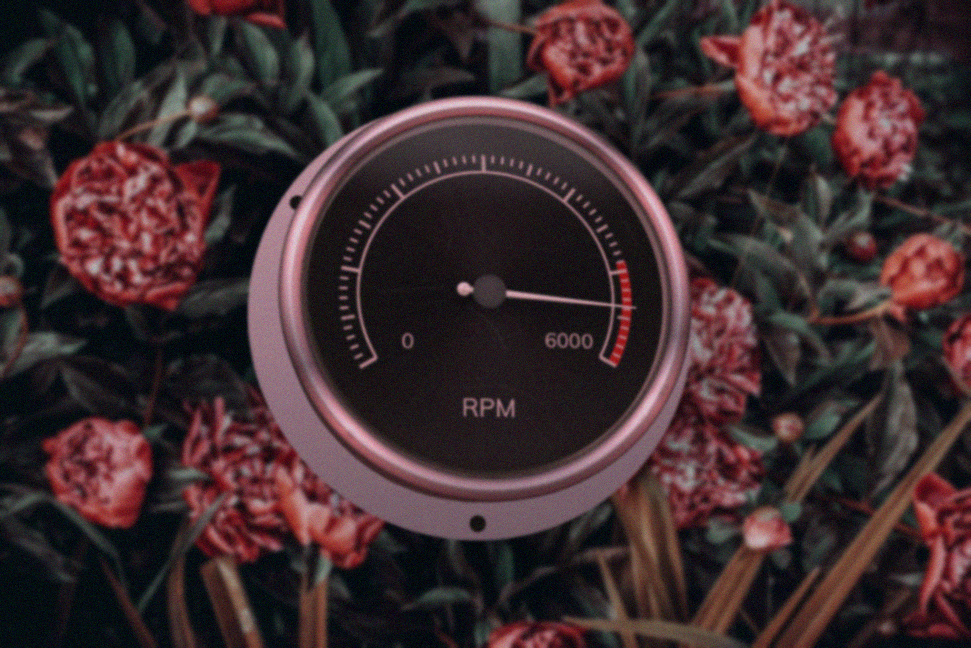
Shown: 5400 rpm
